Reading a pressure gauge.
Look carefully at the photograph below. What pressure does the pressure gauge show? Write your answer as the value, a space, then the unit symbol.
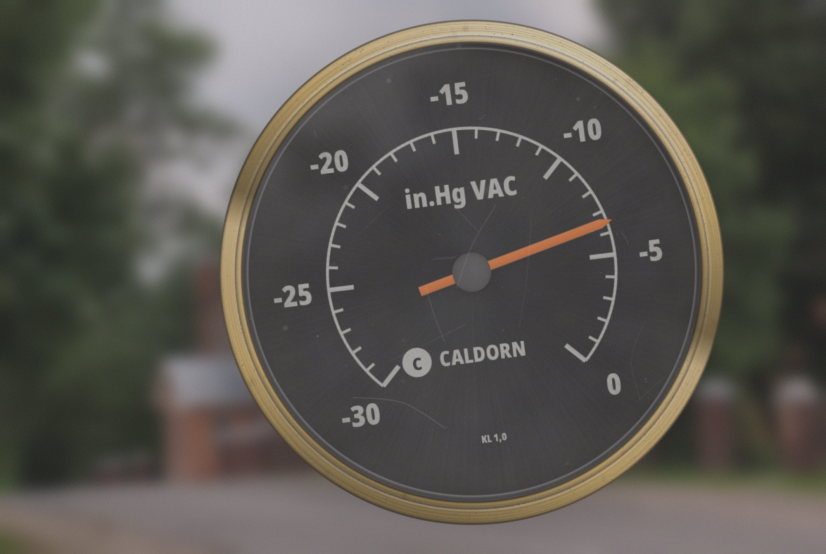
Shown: -6.5 inHg
